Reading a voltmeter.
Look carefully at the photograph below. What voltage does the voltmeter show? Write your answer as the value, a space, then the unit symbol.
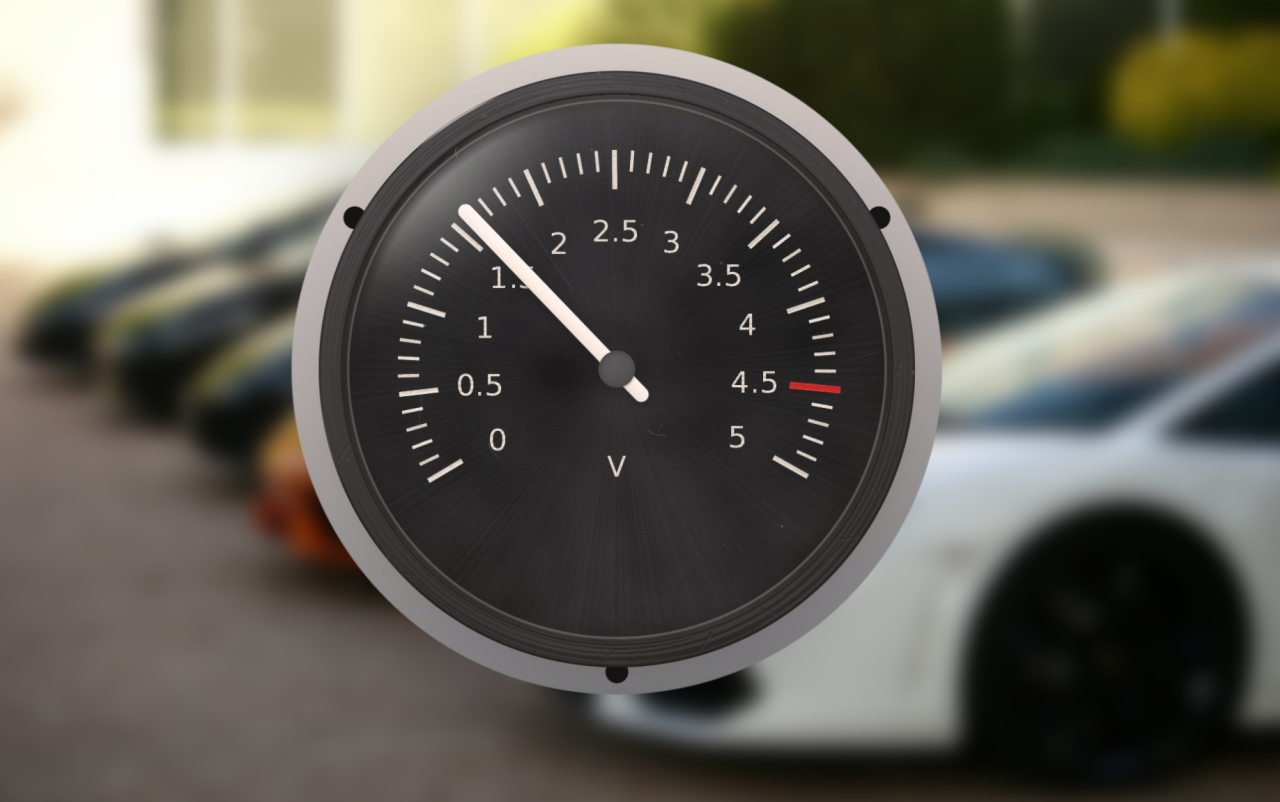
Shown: 1.6 V
